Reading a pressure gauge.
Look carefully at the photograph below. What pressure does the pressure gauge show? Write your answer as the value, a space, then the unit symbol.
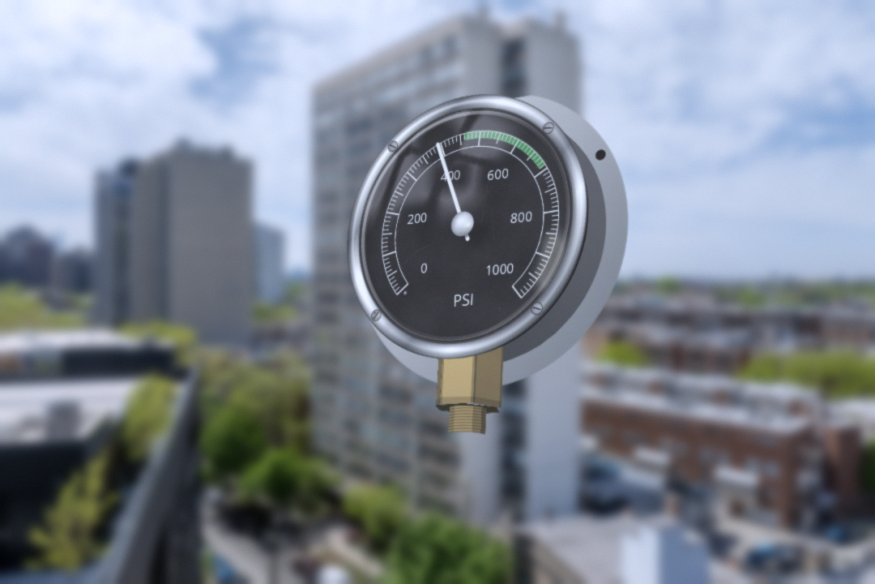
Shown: 400 psi
